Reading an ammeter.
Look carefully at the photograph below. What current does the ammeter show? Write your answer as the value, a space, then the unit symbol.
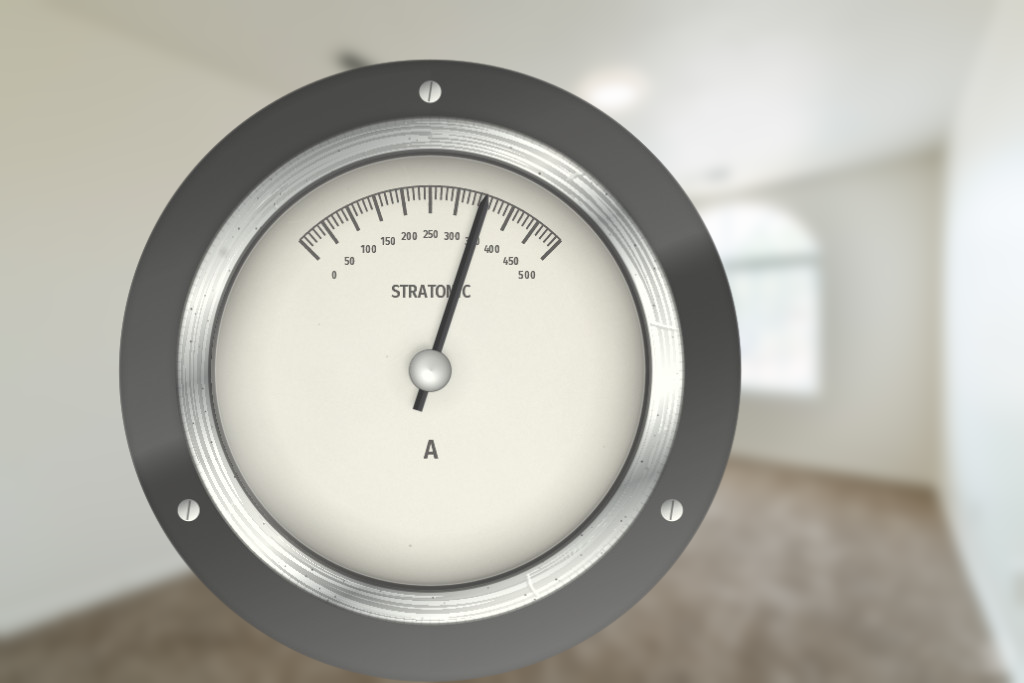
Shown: 350 A
